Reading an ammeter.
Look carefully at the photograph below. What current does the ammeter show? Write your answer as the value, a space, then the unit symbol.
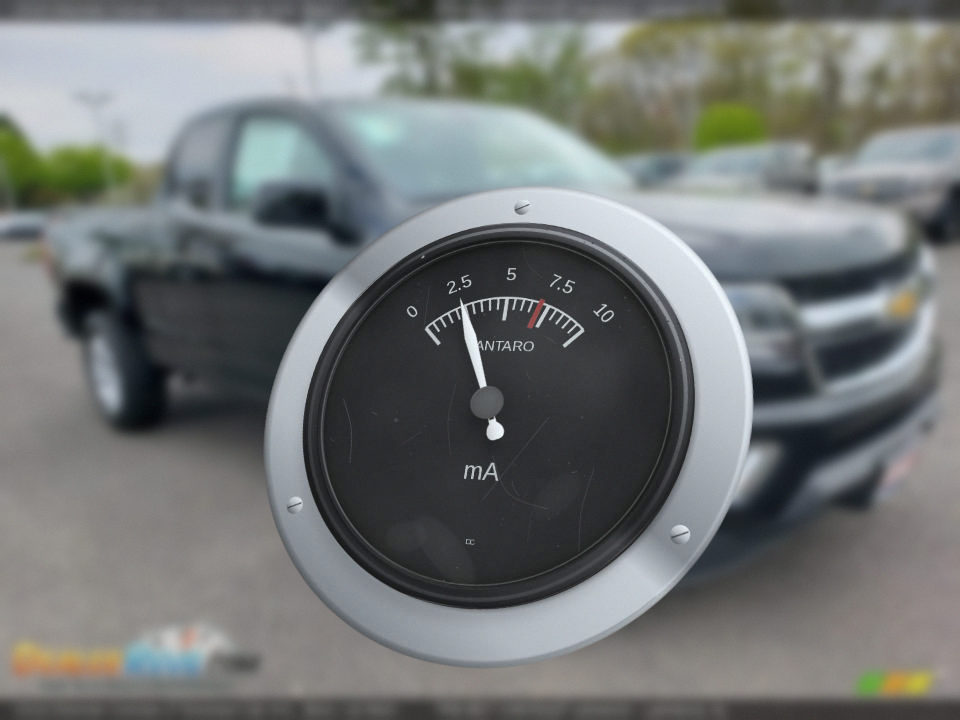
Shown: 2.5 mA
